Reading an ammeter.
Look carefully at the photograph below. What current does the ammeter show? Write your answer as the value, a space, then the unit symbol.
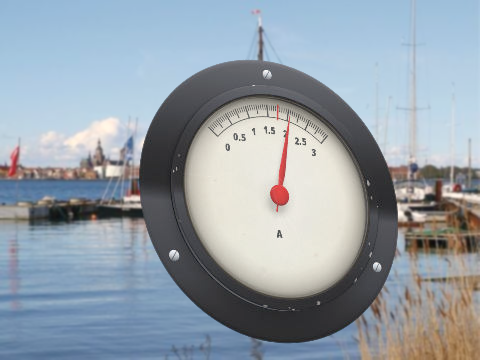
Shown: 2 A
